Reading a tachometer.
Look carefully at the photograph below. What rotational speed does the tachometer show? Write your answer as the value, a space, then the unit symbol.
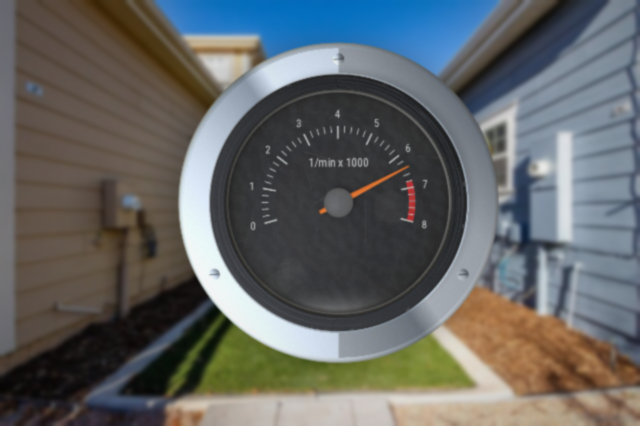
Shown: 6400 rpm
